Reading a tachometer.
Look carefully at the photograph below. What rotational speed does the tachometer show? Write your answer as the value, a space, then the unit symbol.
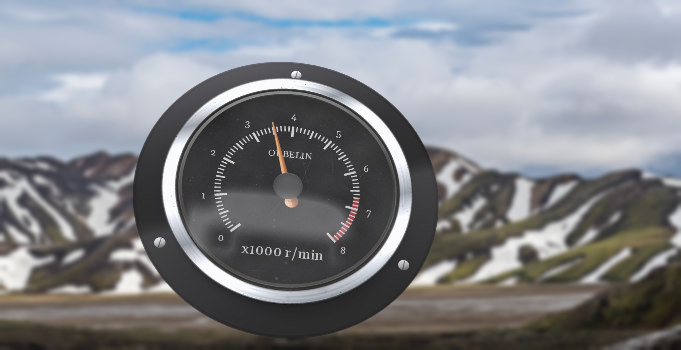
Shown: 3500 rpm
